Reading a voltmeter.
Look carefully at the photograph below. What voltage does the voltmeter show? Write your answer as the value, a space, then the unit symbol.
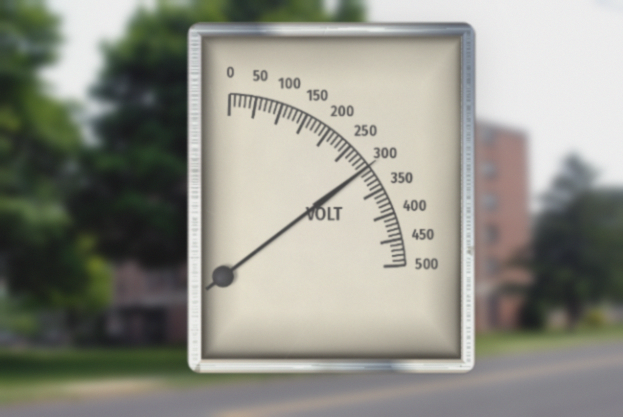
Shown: 300 V
